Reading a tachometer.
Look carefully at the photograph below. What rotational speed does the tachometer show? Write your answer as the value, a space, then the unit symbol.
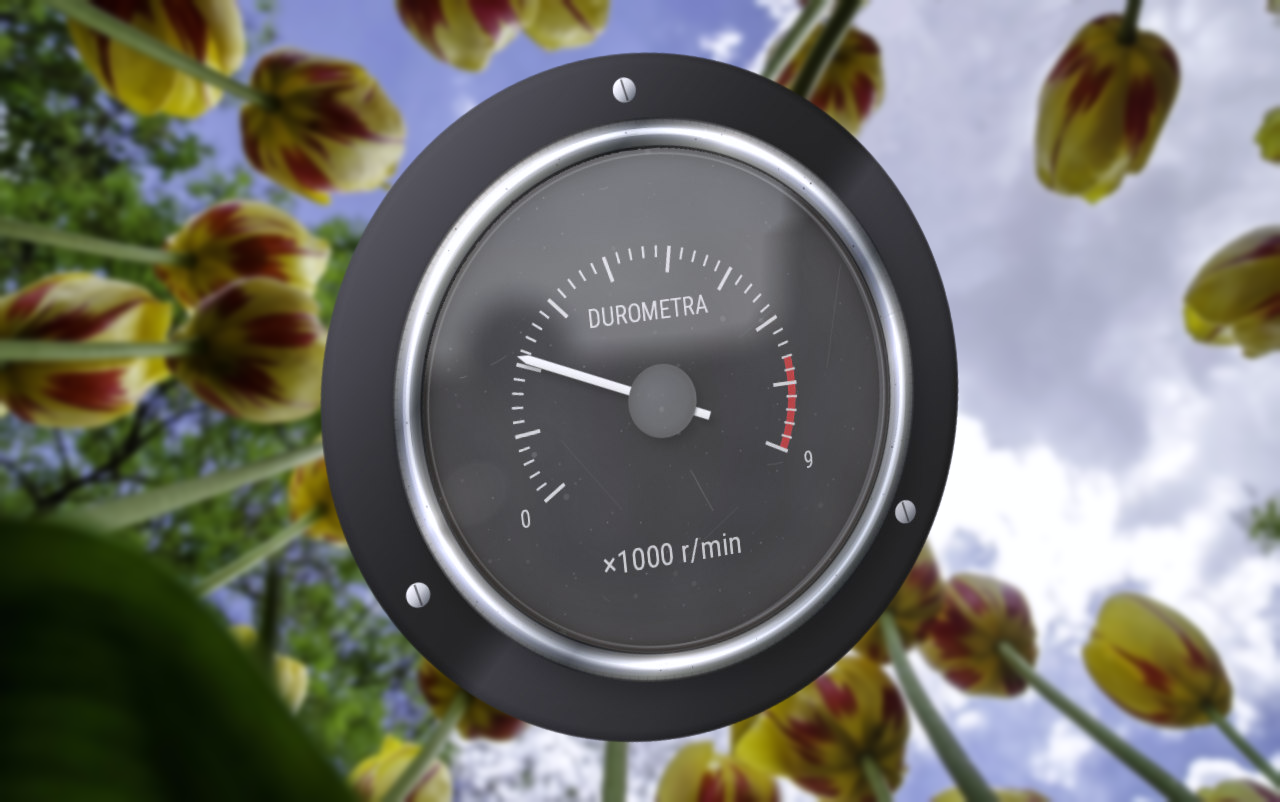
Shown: 2100 rpm
